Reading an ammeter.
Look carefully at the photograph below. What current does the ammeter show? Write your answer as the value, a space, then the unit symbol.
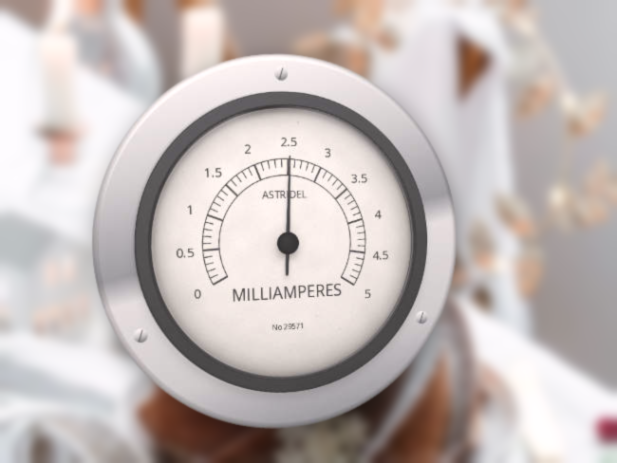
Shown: 2.5 mA
